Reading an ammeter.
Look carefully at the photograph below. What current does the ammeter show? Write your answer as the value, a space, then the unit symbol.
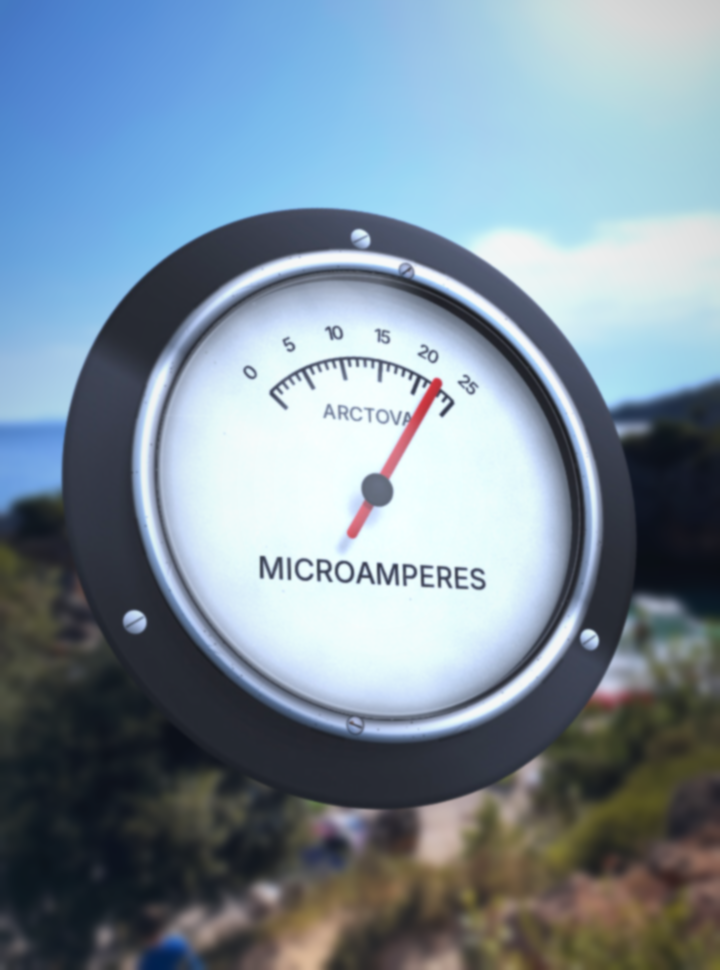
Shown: 22 µA
